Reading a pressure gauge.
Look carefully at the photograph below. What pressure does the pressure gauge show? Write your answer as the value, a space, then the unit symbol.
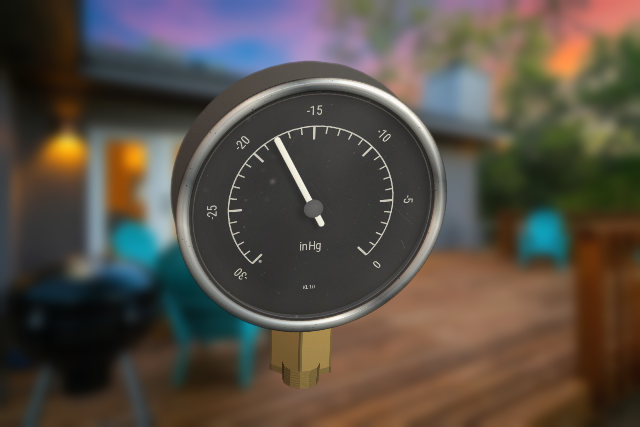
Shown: -18 inHg
